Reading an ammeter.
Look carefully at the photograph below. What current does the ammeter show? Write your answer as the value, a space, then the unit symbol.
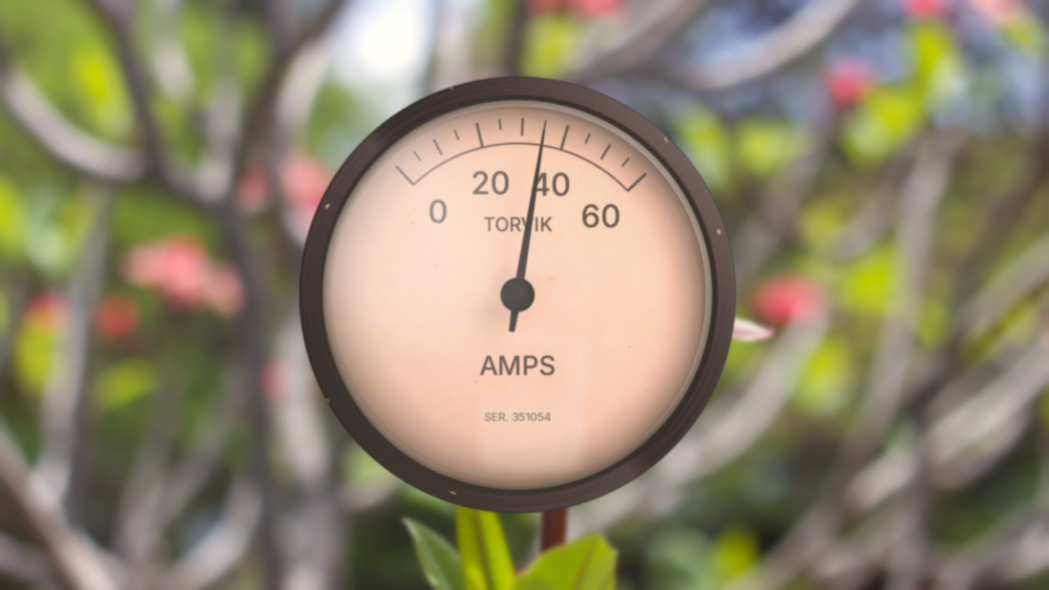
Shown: 35 A
